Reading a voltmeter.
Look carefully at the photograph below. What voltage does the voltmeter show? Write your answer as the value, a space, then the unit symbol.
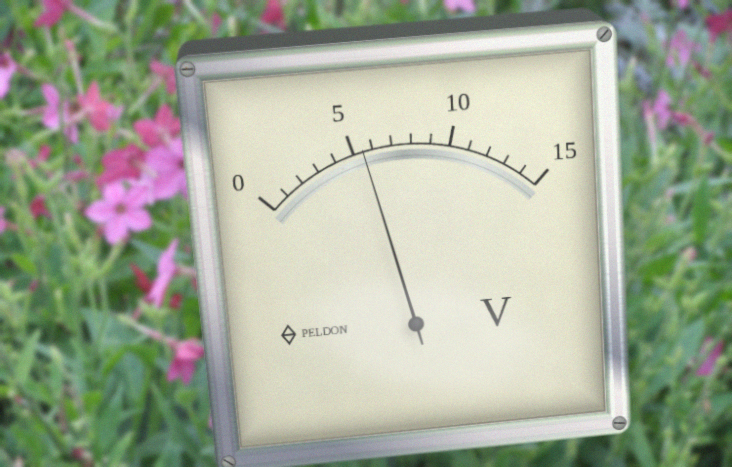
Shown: 5.5 V
